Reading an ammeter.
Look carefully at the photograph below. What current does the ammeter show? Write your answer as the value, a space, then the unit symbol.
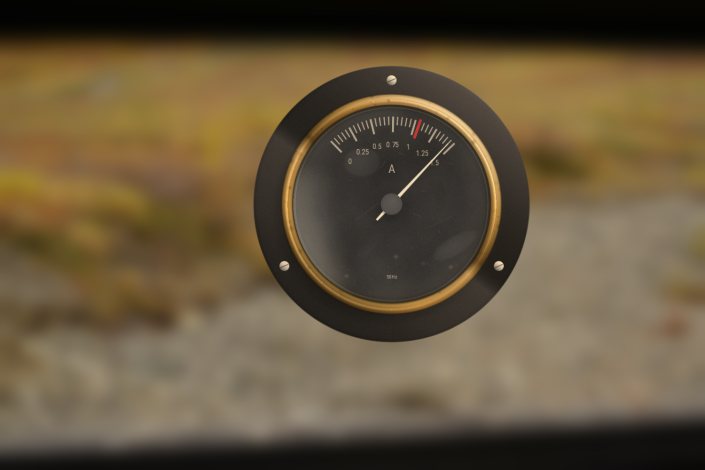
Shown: 1.45 A
